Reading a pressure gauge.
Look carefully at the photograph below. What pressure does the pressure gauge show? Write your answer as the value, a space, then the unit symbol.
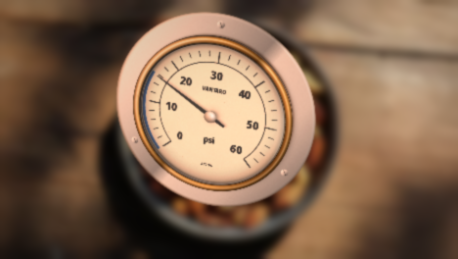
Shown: 16 psi
